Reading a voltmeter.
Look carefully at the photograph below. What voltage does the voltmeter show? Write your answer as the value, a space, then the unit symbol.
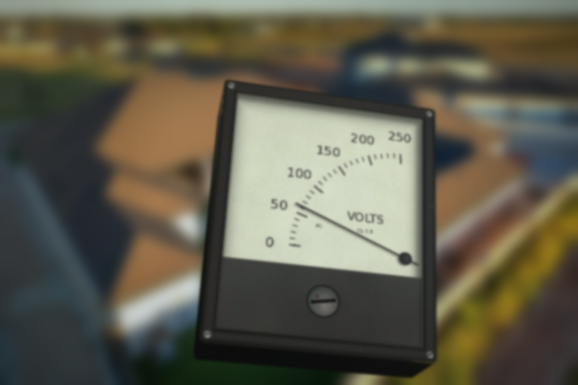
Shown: 60 V
